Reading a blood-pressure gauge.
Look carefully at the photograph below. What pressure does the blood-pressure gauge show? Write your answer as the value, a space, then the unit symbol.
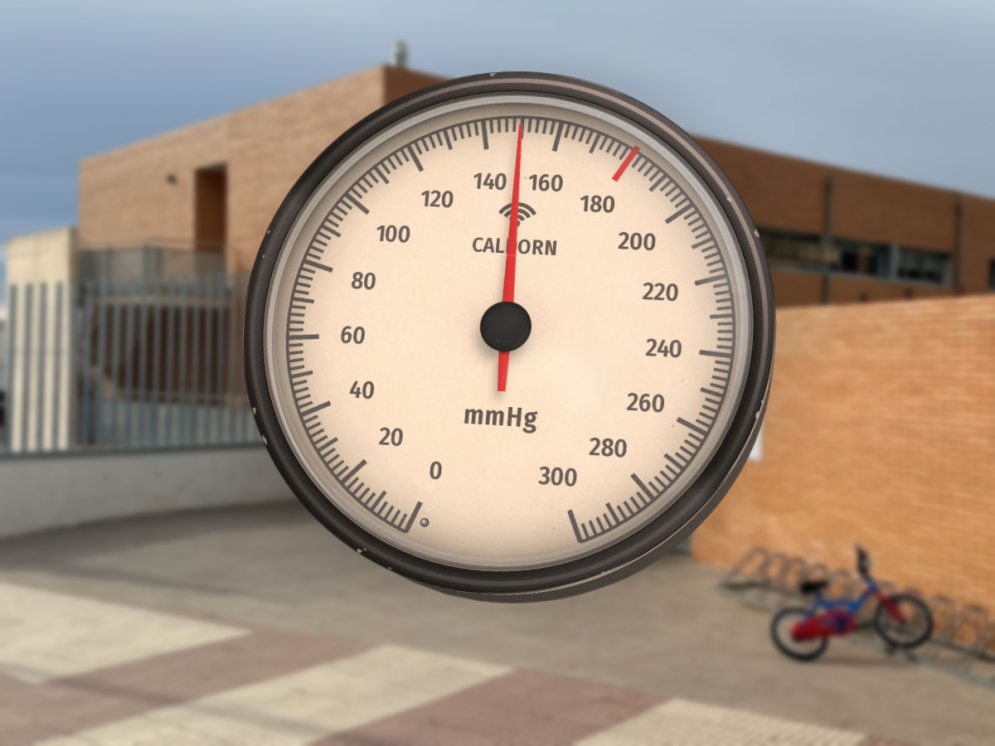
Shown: 150 mmHg
